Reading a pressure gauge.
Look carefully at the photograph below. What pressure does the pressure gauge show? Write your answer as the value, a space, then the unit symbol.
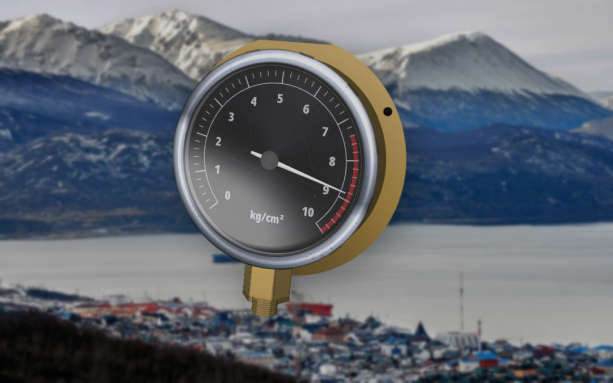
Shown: 8.8 kg/cm²
